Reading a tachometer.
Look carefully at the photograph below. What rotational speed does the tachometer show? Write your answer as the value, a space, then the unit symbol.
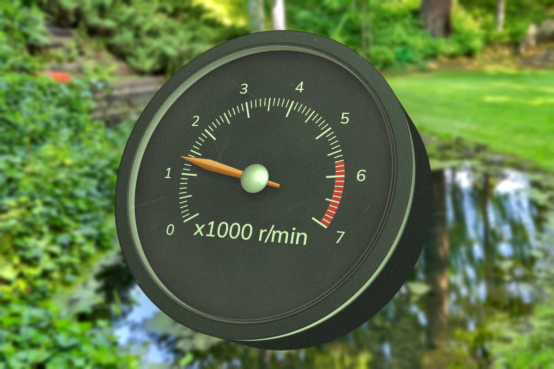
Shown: 1300 rpm
